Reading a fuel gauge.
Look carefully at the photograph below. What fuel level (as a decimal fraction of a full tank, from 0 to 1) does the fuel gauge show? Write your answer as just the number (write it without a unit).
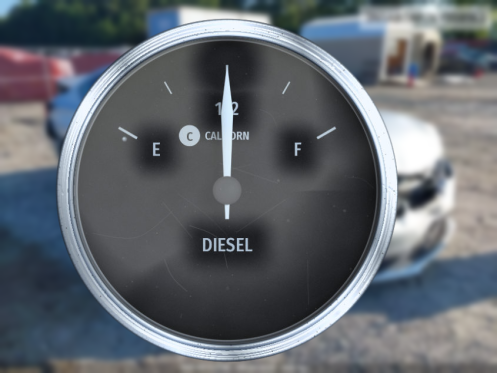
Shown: 0.5
